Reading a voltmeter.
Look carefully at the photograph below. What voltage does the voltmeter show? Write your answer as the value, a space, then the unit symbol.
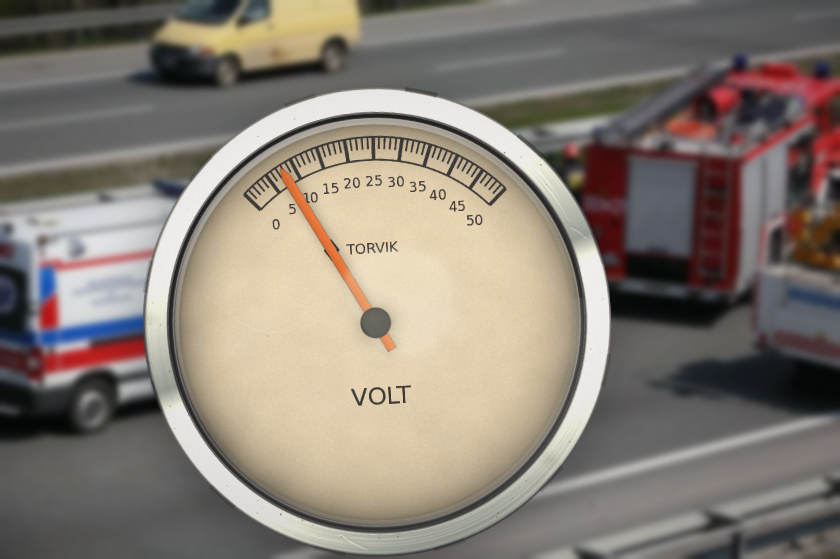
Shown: 8 V
